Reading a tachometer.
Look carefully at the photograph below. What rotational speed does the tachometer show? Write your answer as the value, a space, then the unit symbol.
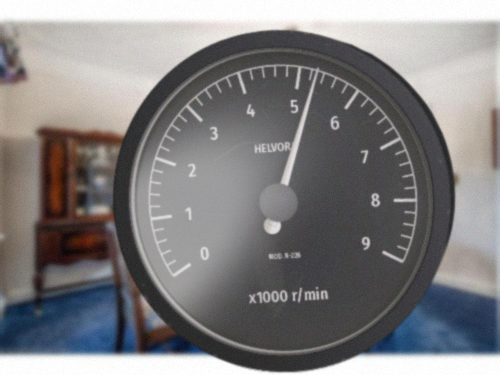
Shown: 5300 rpm
